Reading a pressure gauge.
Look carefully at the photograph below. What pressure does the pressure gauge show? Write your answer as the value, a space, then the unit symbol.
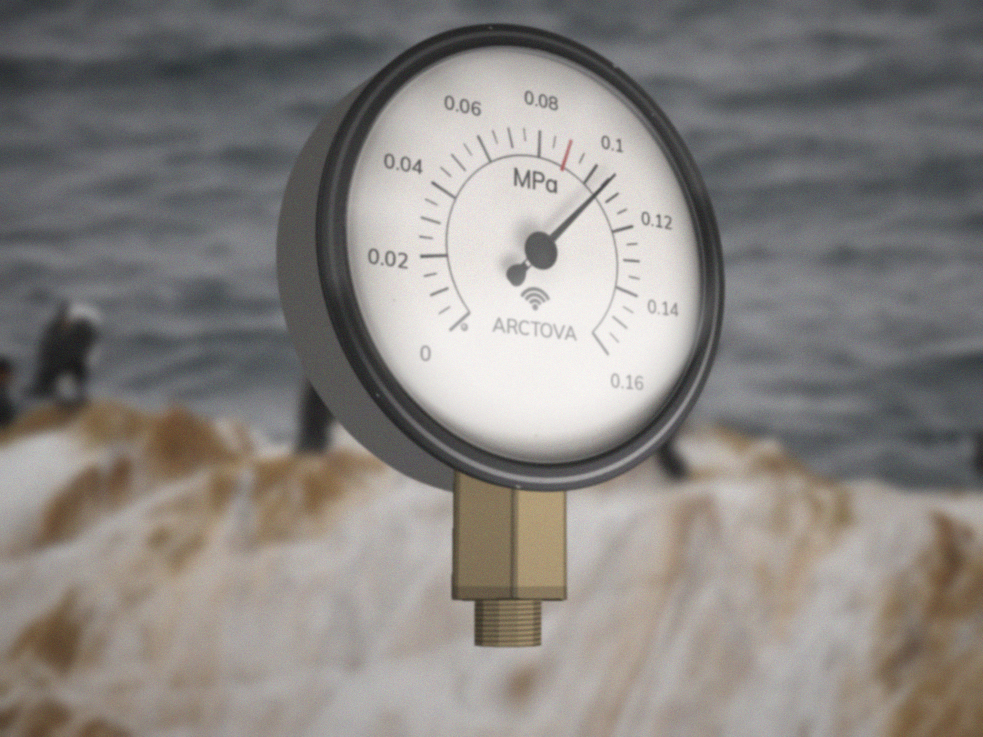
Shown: 0.105 MPa
